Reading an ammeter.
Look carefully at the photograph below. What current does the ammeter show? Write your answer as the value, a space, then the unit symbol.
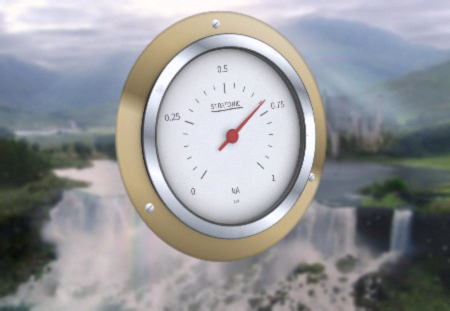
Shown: 0.7 kA
